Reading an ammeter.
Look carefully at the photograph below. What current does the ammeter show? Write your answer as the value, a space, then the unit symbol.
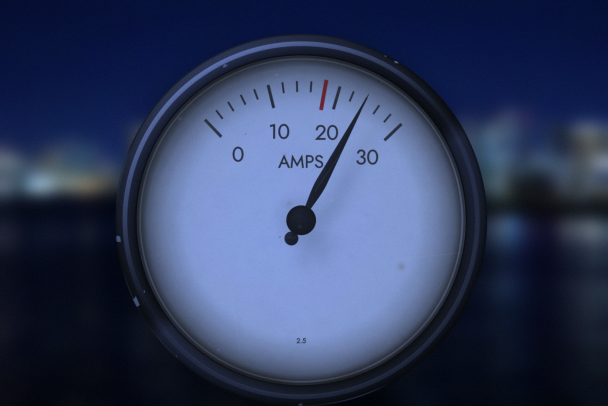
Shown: 24 A
